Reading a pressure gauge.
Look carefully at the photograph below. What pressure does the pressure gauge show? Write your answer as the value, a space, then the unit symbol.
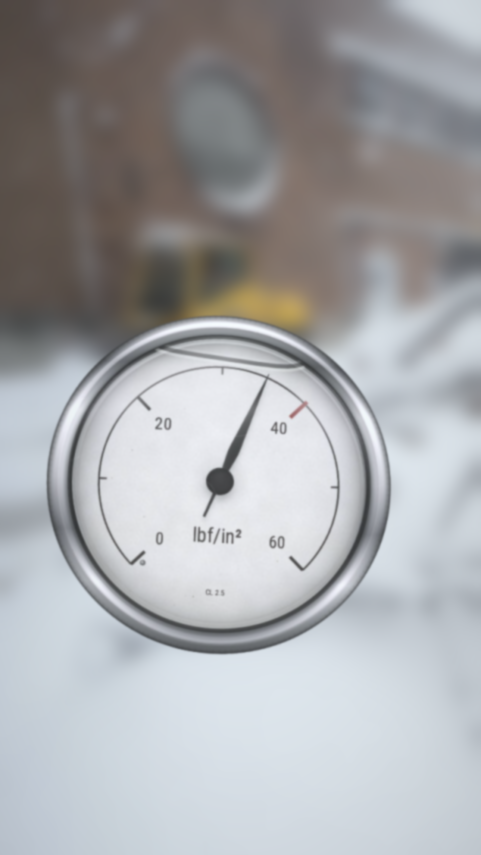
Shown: 35 psi
